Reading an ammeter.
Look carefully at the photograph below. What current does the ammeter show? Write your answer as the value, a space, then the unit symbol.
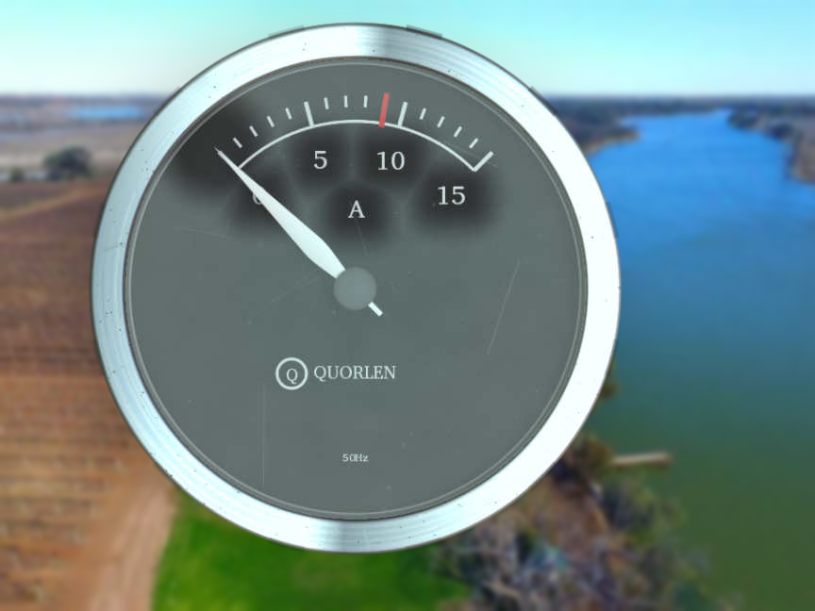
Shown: 0 A
